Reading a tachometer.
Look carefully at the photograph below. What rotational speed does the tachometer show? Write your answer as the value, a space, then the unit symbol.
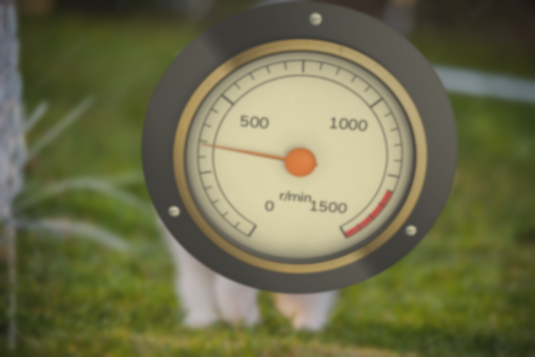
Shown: 350 rpm
